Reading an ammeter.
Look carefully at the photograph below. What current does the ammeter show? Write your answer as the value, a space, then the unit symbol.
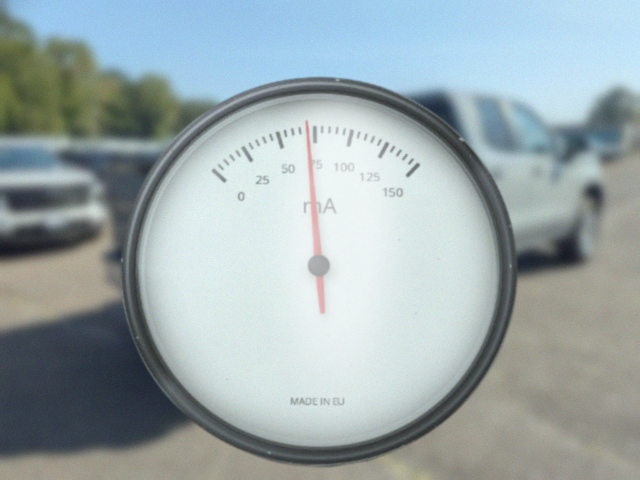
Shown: 70 mA
